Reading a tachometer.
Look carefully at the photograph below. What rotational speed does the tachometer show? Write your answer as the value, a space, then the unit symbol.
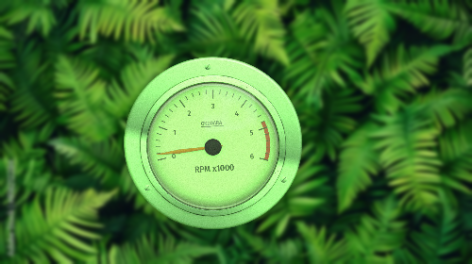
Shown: 200 rpm
